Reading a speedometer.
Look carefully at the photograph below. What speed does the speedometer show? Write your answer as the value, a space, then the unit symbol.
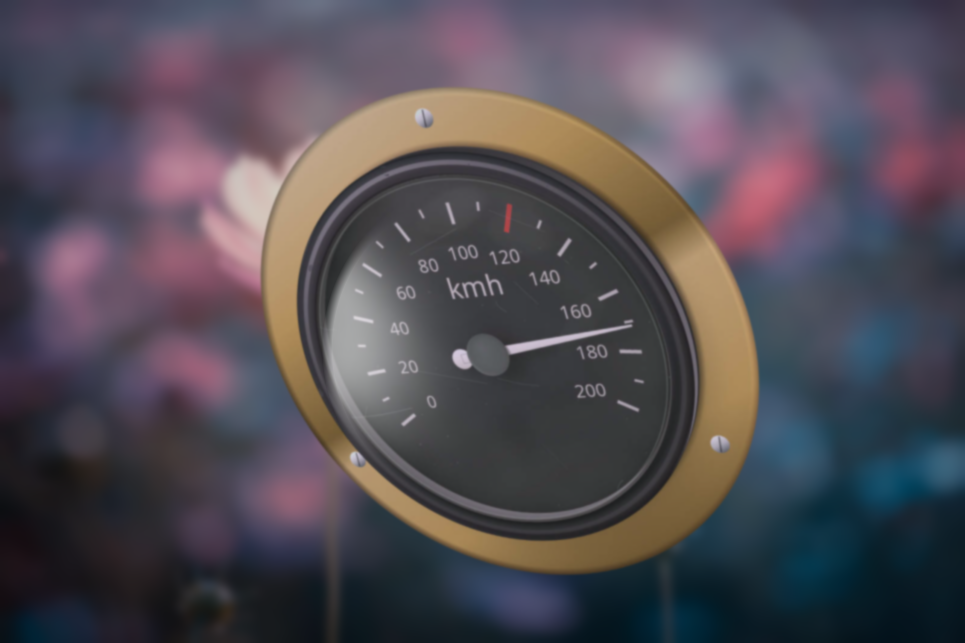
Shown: 170 km/h
